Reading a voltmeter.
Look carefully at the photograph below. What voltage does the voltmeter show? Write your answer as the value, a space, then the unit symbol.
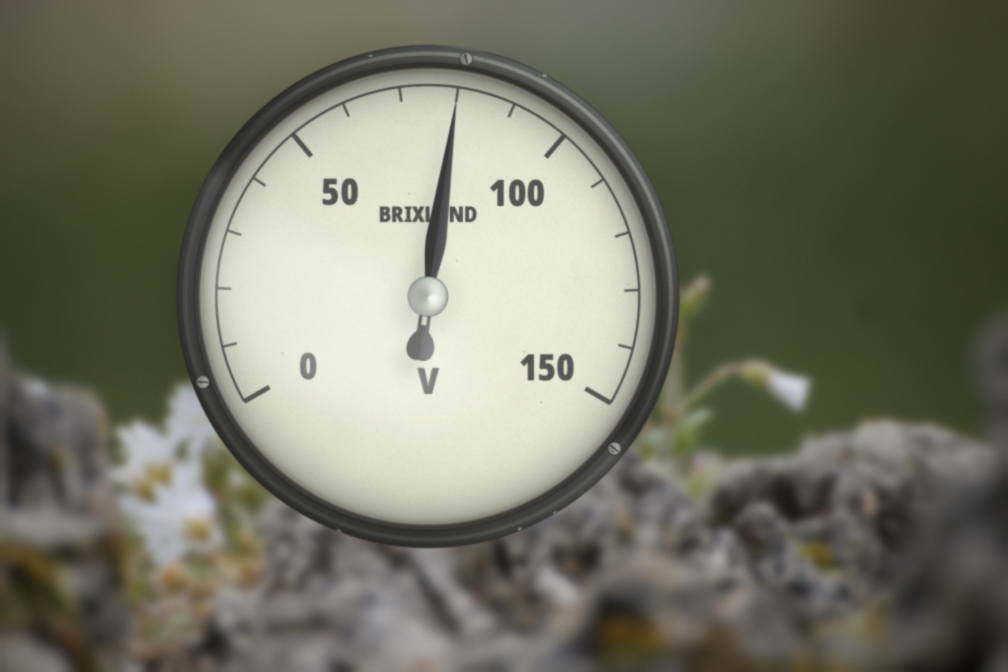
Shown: 80 V
